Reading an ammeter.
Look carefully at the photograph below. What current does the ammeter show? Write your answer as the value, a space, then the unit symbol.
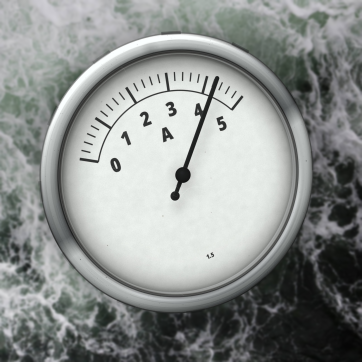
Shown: 4.2 A
